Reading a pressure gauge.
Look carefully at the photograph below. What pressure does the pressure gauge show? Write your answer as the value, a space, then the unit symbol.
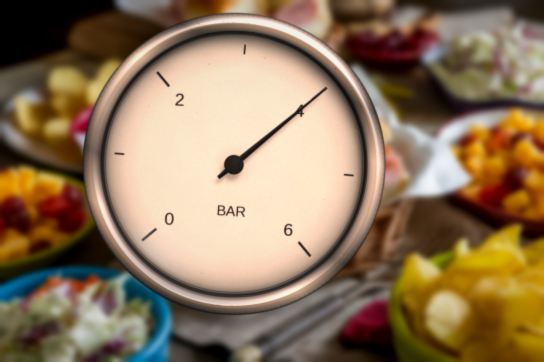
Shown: 4 bar
